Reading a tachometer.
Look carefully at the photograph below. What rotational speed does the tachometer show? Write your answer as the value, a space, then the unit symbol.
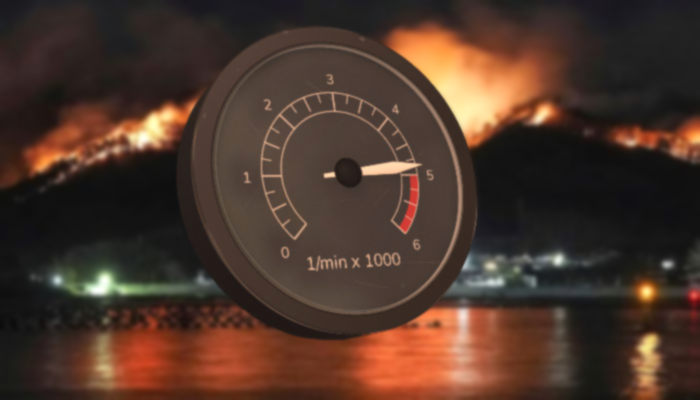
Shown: 4875 rpm
